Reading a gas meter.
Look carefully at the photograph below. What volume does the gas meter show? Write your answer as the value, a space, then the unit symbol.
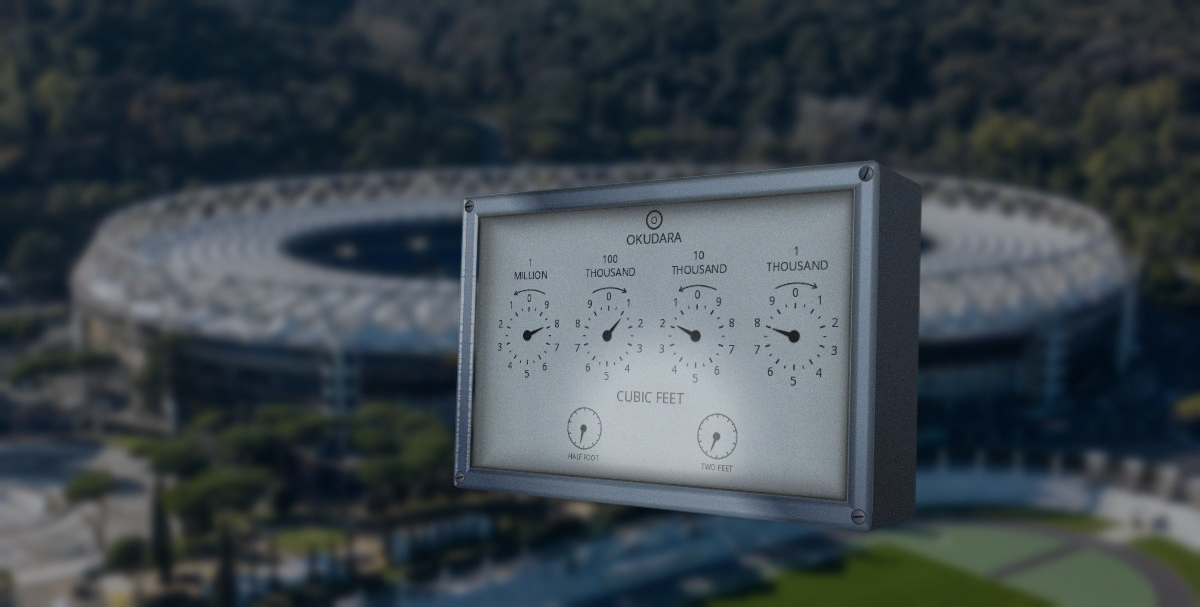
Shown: 811800 ft³
